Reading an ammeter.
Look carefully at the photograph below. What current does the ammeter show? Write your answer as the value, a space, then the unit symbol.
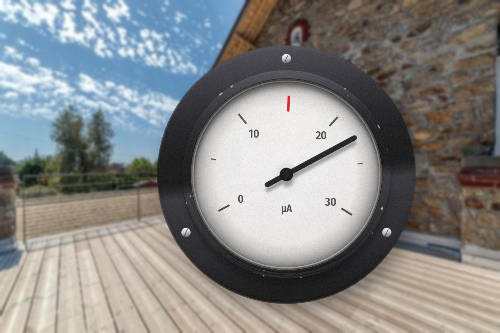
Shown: 22.5 µA
